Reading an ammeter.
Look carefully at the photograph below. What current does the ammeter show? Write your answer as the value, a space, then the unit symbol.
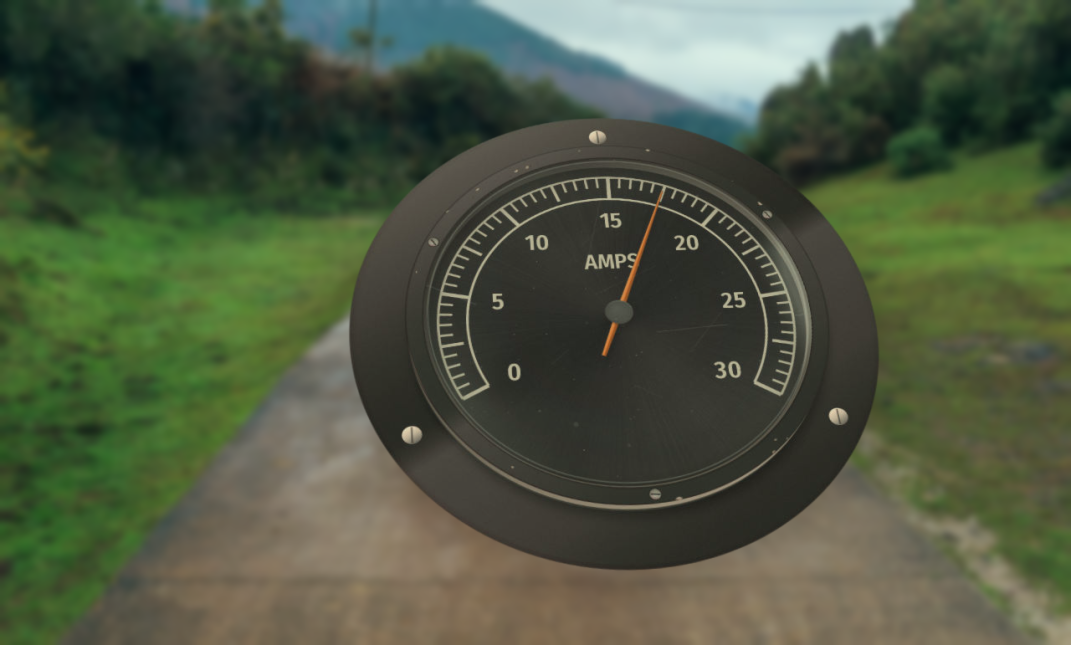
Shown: 17.5 A
